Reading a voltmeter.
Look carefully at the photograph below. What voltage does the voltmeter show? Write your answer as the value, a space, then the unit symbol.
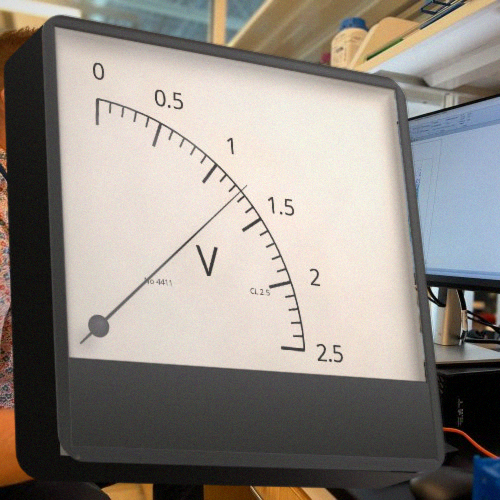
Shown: 1.25 V
